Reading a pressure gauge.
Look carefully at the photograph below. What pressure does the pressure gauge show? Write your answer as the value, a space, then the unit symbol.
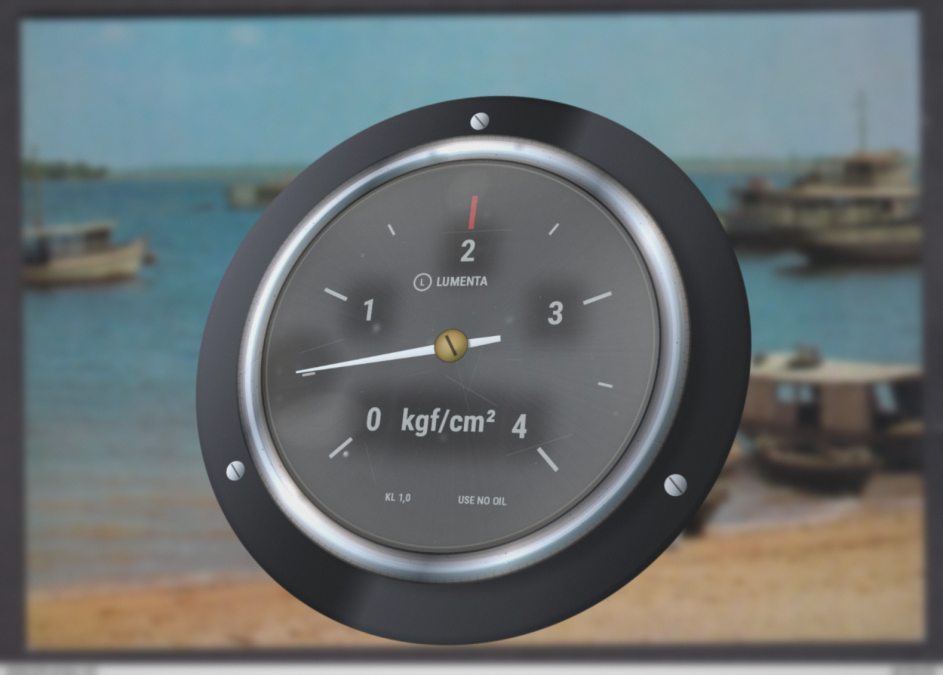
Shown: 0.5 kg/cm²
